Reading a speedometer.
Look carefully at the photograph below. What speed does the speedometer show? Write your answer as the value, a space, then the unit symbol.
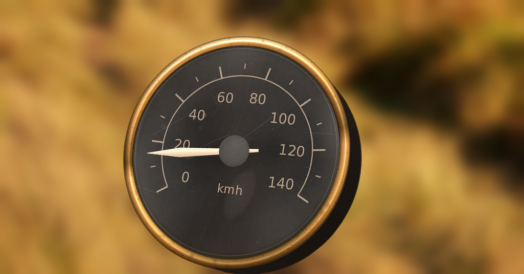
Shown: 15 km/h
